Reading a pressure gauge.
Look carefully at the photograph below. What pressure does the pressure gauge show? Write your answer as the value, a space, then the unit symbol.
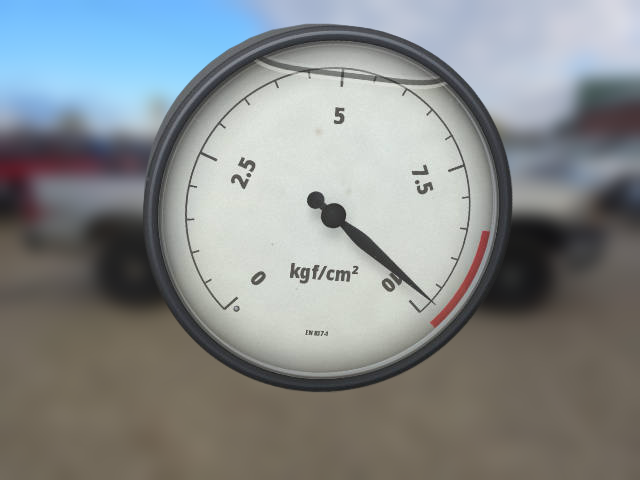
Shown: 9.75 kg/cm²
